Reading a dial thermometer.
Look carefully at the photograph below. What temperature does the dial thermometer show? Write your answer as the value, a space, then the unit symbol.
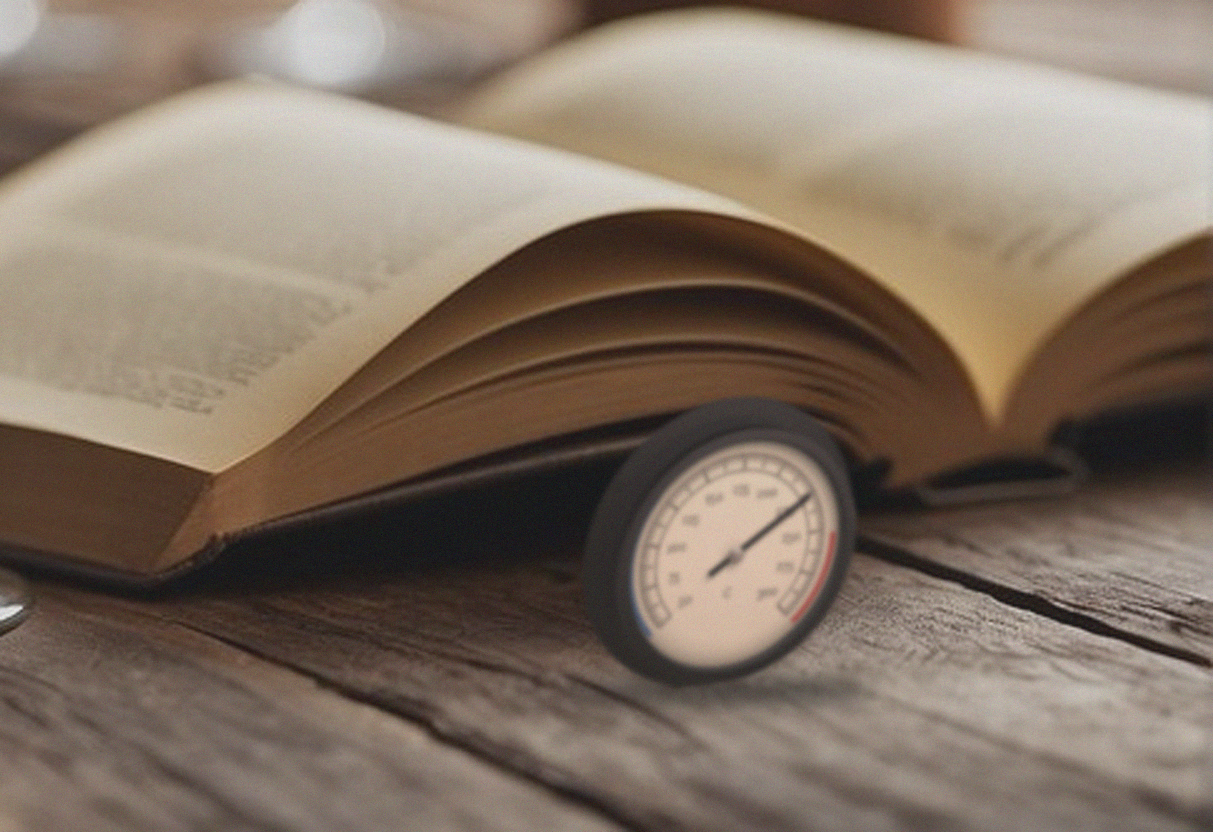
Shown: 225 °C
